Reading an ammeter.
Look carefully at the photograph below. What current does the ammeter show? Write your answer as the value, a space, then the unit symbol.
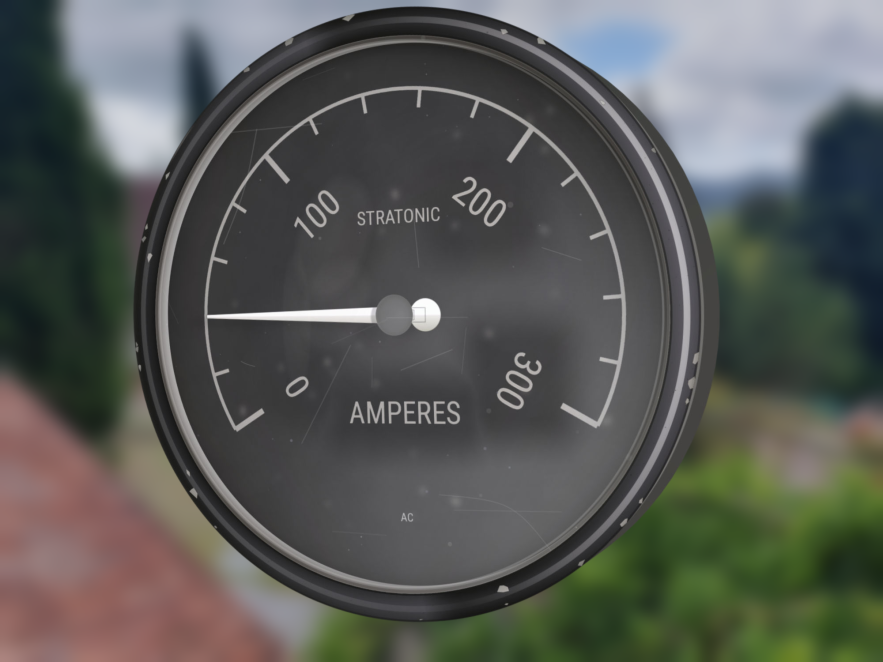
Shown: 40 A
